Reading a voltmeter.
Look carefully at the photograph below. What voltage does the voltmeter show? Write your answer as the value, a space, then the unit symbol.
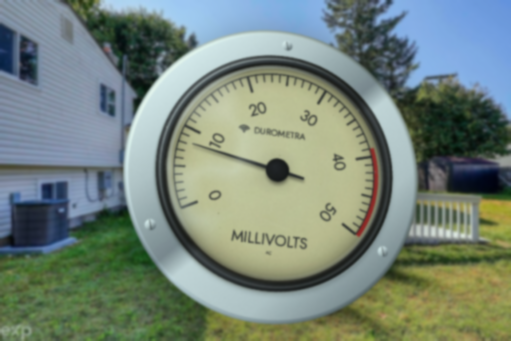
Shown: 8 mV
